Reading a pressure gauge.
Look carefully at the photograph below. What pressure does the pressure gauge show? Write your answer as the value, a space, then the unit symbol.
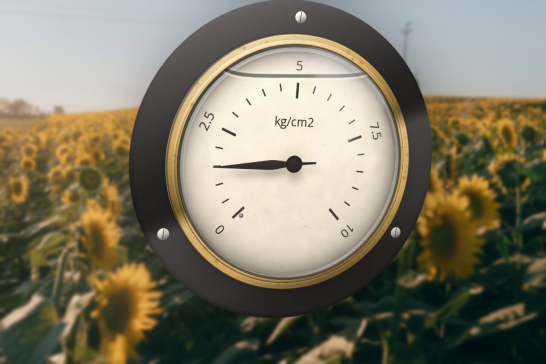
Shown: 1.5 kg/cm²
